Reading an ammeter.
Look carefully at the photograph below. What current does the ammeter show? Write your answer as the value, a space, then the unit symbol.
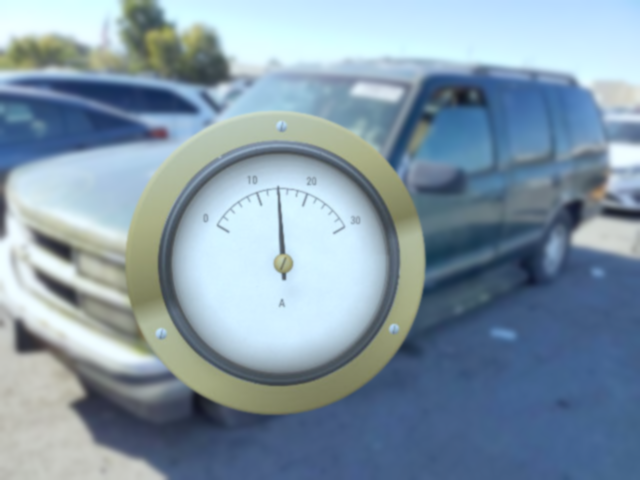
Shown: 14 A
